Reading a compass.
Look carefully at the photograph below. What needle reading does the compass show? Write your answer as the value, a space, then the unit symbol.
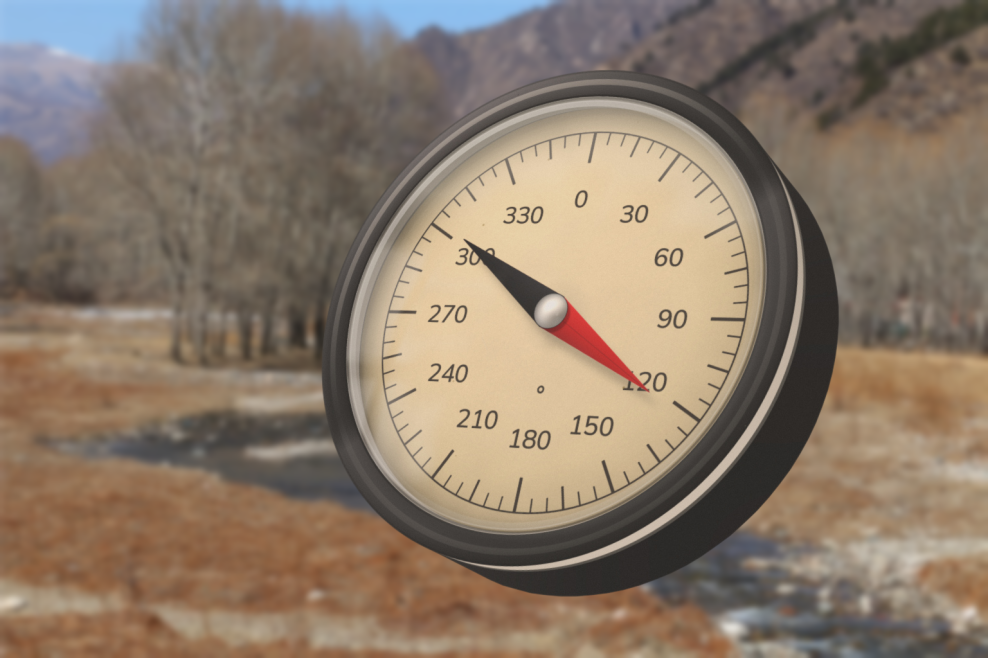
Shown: 122.5 °
